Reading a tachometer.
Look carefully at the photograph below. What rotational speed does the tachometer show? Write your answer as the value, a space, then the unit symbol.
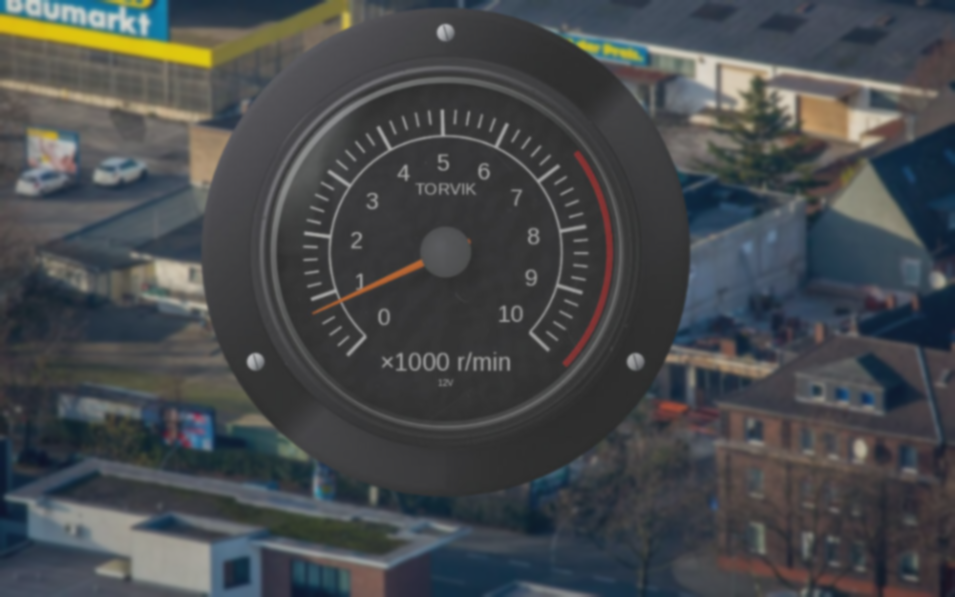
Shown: 800 rpm
